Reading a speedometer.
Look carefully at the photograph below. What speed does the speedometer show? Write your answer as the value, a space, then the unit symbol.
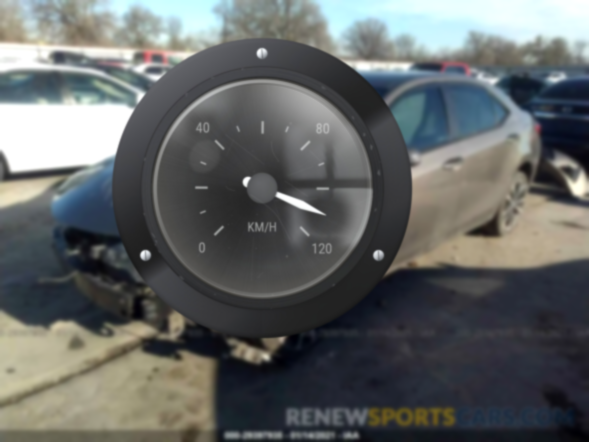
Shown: 110 km/h
